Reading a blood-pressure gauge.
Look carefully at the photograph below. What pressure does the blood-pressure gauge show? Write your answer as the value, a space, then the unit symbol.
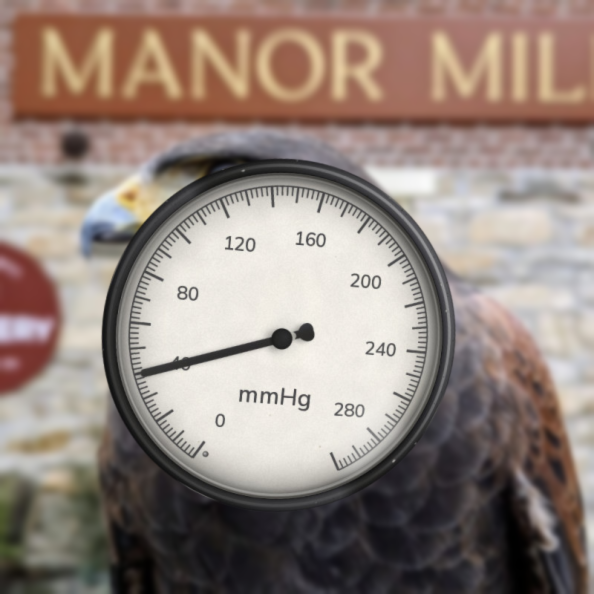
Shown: 40 mmHg
